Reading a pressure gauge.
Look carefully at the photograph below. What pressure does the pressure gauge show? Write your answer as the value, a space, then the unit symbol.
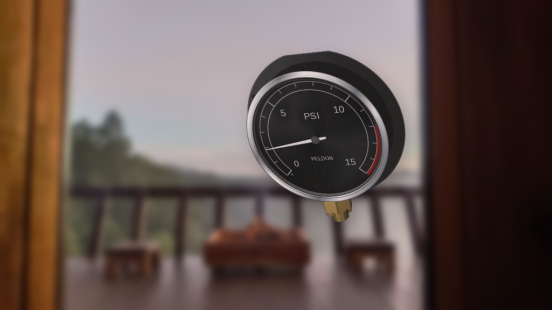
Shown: 2 psi
